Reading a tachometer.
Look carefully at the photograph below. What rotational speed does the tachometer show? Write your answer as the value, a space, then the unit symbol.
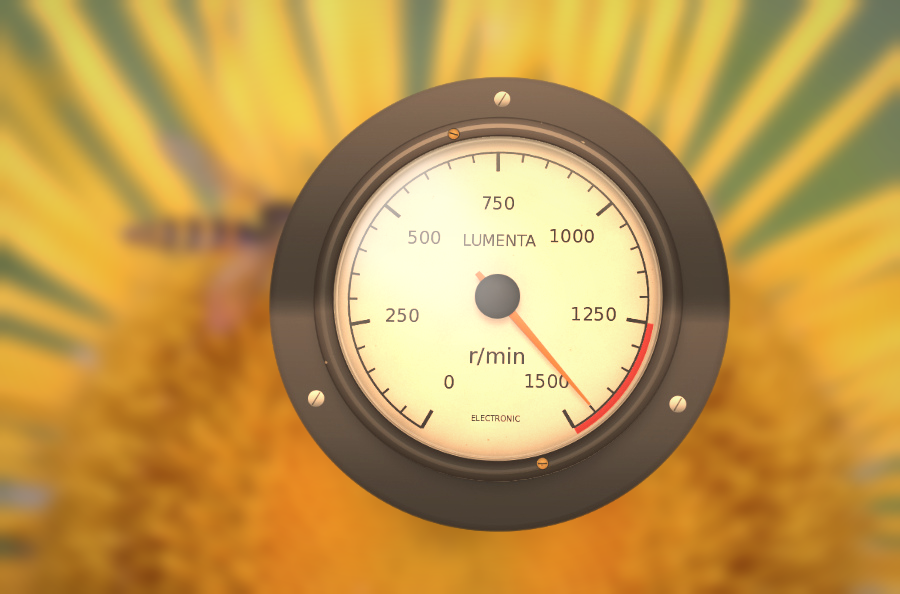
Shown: 1450 rpm
